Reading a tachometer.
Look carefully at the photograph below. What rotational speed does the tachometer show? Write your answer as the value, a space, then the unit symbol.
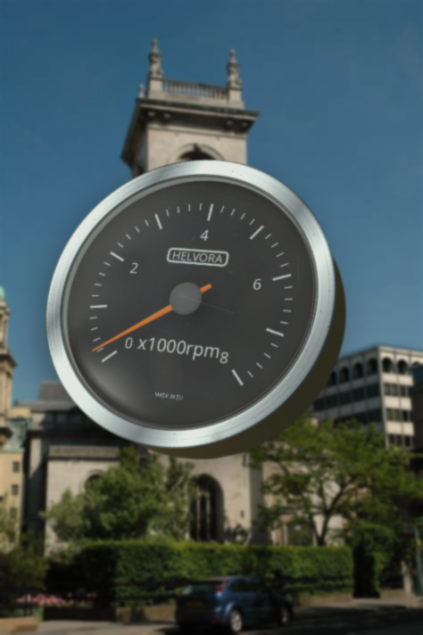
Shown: 200 rpm
